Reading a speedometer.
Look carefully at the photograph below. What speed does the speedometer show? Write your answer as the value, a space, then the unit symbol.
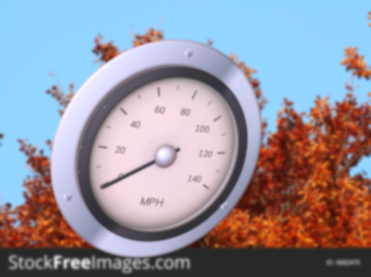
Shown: 0 mph
